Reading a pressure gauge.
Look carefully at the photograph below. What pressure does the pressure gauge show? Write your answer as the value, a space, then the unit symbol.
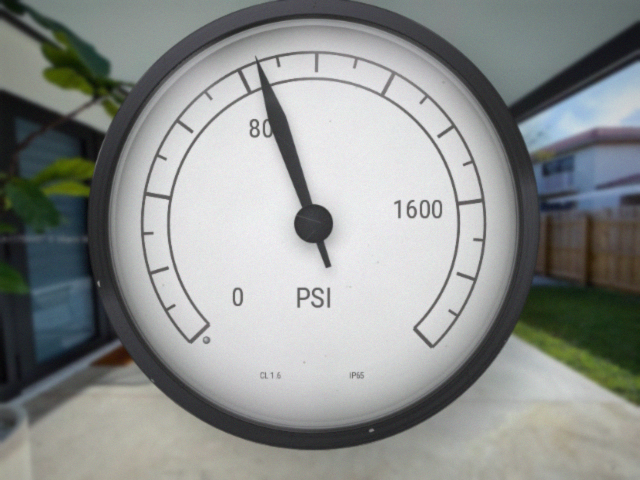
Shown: 850 psi
